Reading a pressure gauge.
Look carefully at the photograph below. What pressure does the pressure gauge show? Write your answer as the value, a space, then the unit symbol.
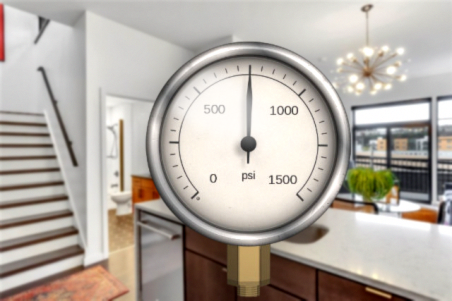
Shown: 750 psi
